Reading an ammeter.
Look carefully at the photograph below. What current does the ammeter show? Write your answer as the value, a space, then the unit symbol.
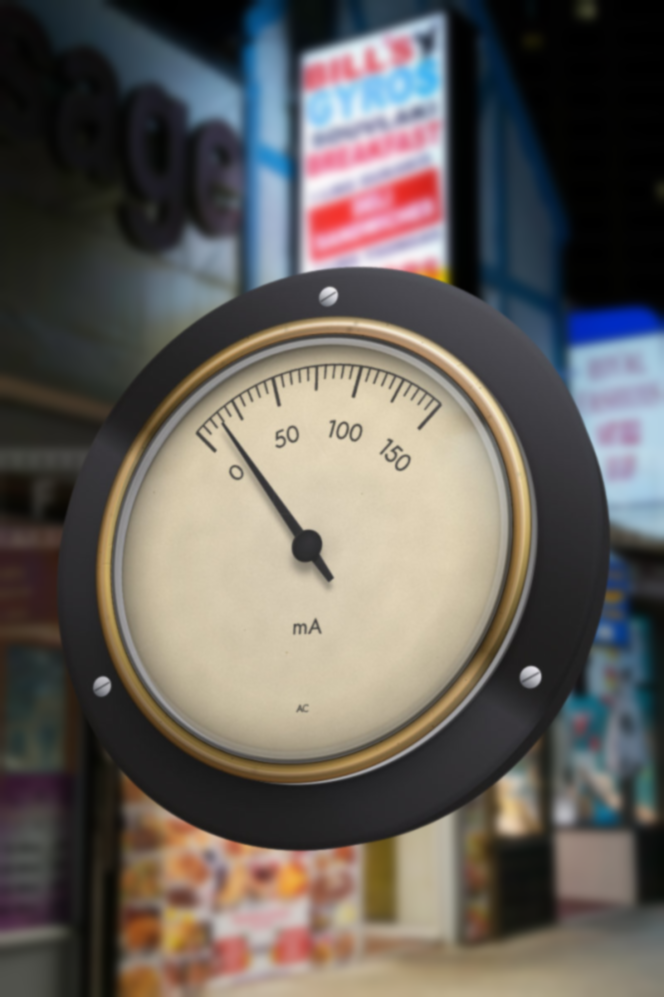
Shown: 15 mA
